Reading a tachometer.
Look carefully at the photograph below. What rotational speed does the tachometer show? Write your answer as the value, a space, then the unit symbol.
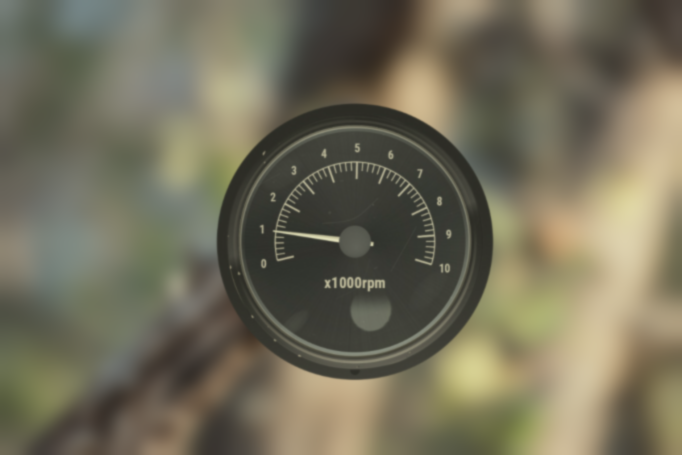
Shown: 1000 rpm
